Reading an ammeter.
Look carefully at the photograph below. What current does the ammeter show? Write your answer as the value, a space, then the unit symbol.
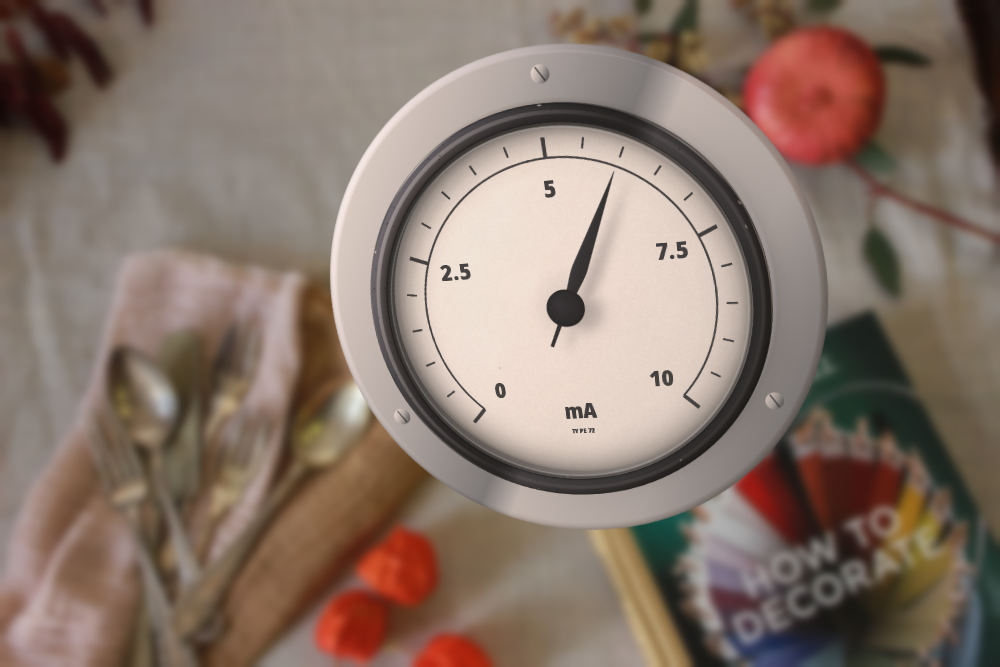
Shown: 6 mA
